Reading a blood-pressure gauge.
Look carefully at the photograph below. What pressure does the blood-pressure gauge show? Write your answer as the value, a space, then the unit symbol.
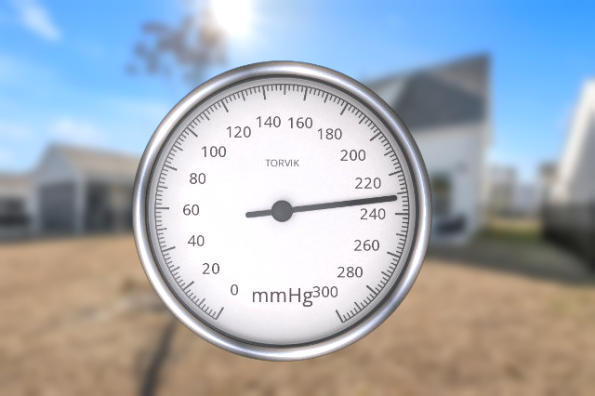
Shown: 232 mmHg
